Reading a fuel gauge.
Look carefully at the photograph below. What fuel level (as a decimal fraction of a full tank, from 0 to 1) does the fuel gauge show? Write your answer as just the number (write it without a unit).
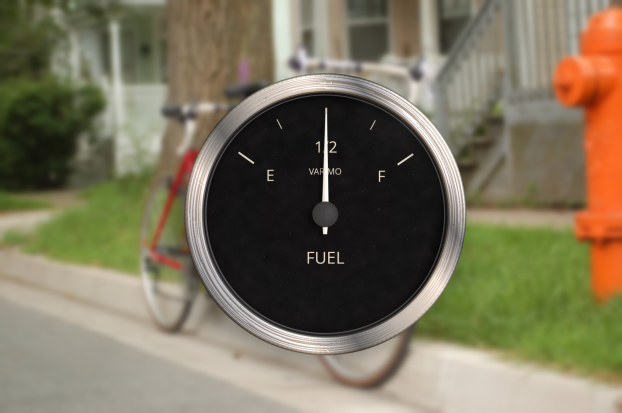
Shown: 0.5
